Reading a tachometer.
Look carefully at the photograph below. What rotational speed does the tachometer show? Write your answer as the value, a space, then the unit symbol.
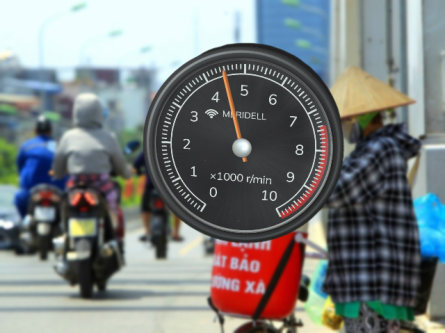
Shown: 4500 rpm
